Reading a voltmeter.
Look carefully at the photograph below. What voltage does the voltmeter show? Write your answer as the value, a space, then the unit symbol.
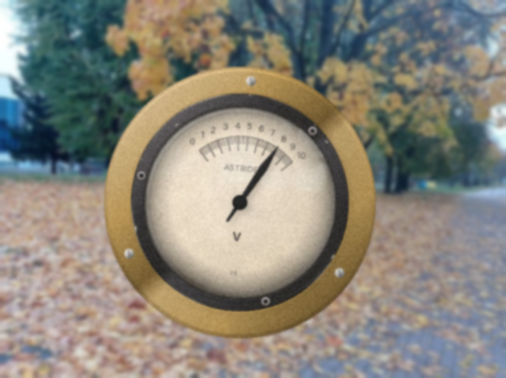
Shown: 8 V
